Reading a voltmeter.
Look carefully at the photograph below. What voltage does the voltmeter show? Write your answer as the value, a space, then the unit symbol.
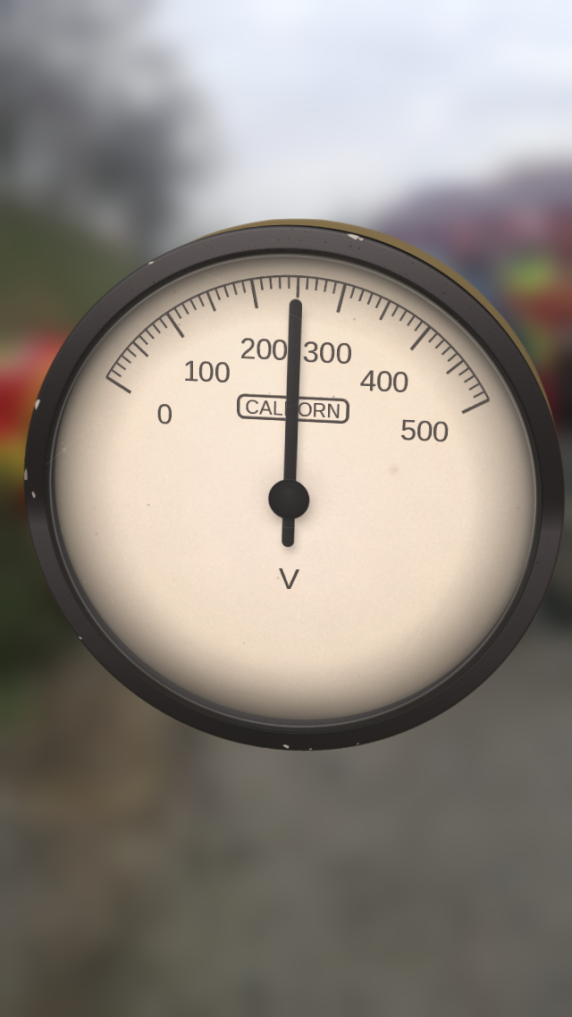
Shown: 250 V
